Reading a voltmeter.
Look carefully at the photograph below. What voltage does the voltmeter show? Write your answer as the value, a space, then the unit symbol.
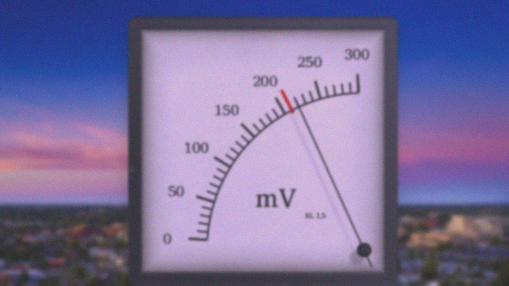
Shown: 220 mV
